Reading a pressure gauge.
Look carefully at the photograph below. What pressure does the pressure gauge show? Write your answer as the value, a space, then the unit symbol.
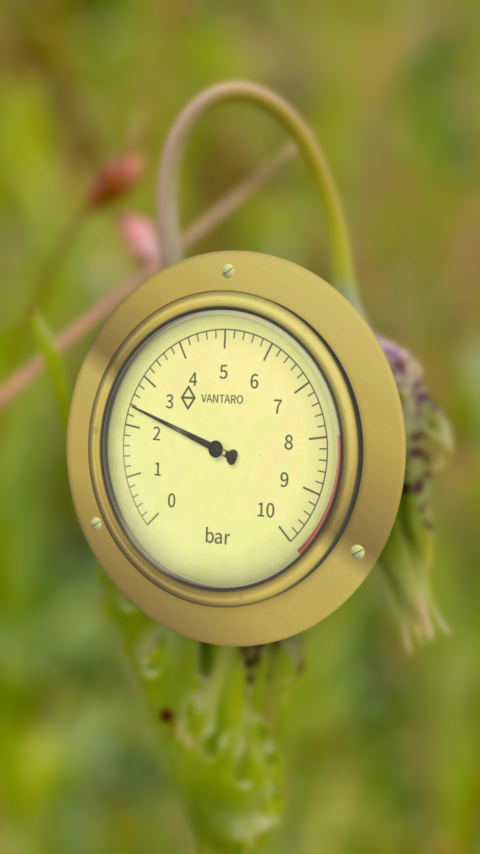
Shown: 2.4 bar
